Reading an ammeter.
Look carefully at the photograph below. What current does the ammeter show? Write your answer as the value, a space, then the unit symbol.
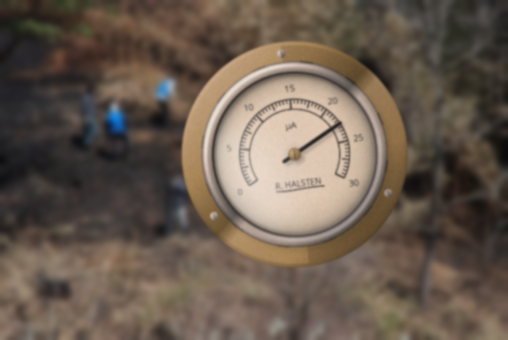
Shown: 22.5 µA
